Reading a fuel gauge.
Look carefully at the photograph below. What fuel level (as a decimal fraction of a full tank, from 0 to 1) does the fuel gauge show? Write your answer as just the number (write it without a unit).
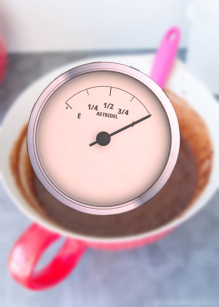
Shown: 1
